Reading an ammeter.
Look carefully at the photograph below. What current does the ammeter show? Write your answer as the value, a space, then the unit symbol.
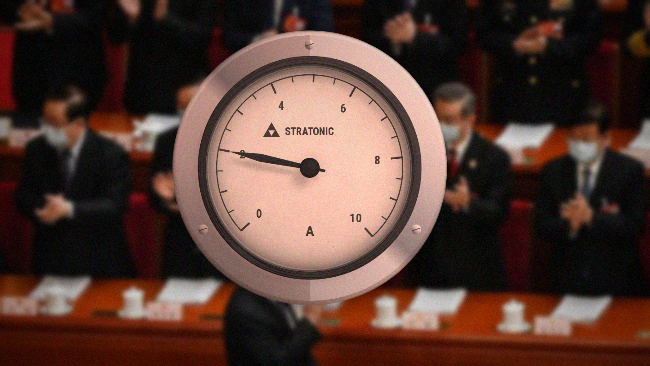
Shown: 2 A
